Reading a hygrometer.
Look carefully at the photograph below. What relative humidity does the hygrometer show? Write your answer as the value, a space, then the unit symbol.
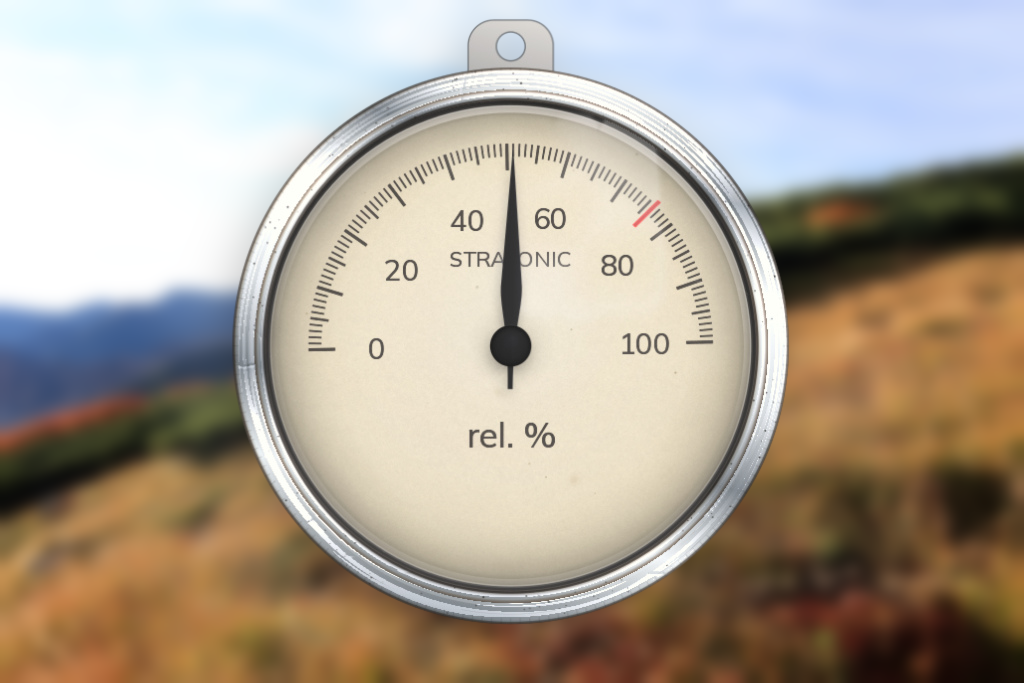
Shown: 51 %
